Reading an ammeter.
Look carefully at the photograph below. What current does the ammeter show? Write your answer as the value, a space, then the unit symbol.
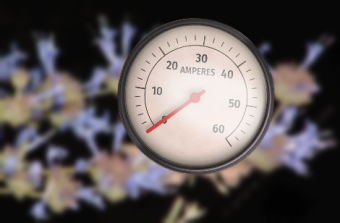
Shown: 0 A
